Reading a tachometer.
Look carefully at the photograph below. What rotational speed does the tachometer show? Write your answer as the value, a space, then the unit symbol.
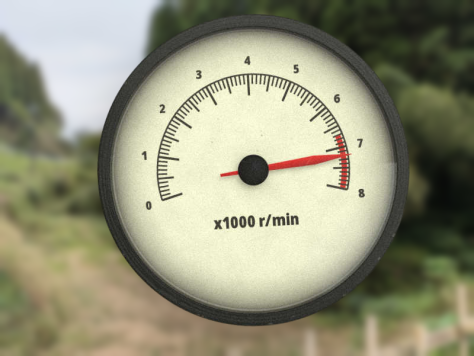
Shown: 7200 rpm
